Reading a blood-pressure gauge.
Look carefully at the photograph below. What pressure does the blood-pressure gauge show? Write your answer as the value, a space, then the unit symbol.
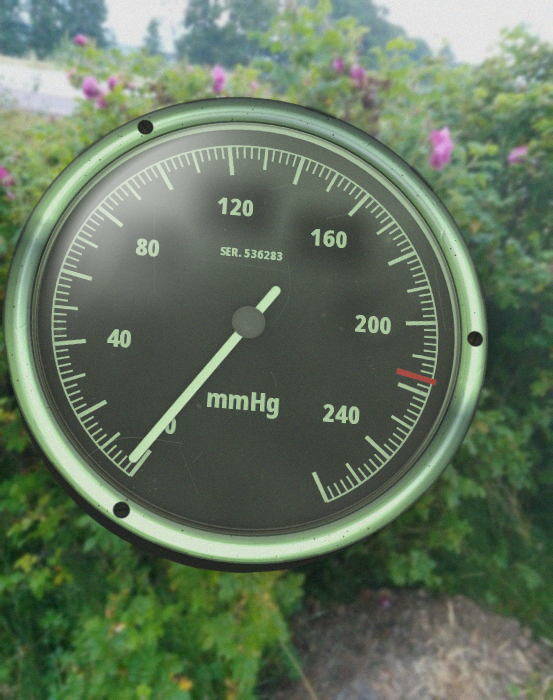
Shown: 2 mmHg
